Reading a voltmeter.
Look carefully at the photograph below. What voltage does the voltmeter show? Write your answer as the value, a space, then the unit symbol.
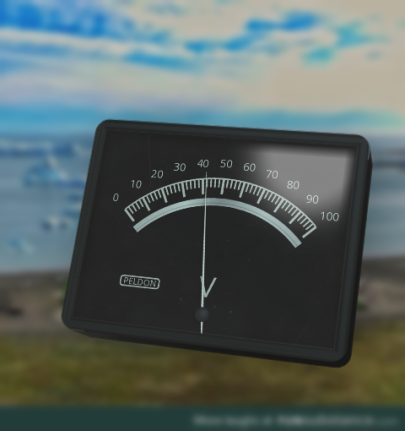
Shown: 42 V
